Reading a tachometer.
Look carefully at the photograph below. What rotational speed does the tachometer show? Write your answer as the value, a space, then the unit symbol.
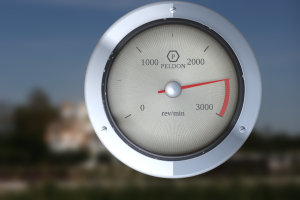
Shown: 2500 rpm
